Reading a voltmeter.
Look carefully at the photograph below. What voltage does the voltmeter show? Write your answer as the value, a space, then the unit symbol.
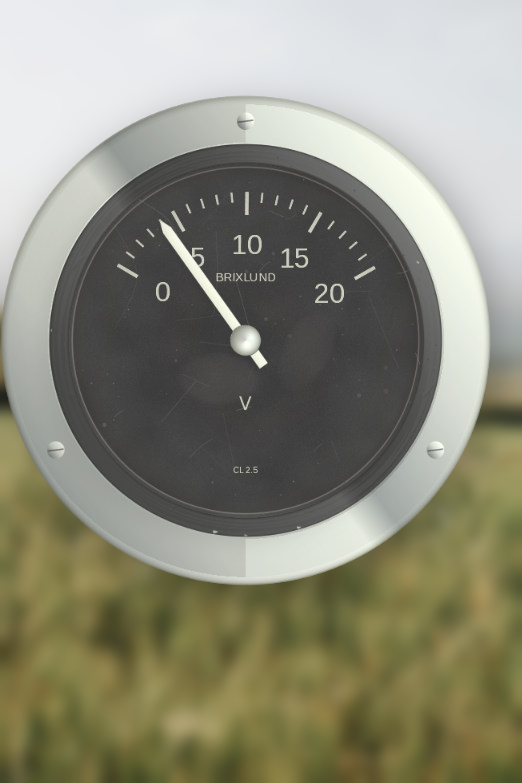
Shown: 4 V
